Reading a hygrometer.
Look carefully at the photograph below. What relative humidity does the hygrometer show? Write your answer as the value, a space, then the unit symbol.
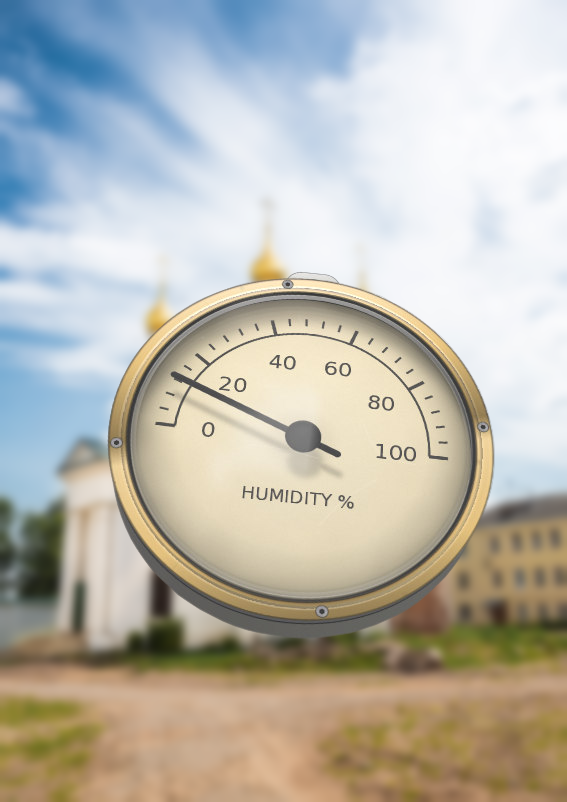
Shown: 12 %
